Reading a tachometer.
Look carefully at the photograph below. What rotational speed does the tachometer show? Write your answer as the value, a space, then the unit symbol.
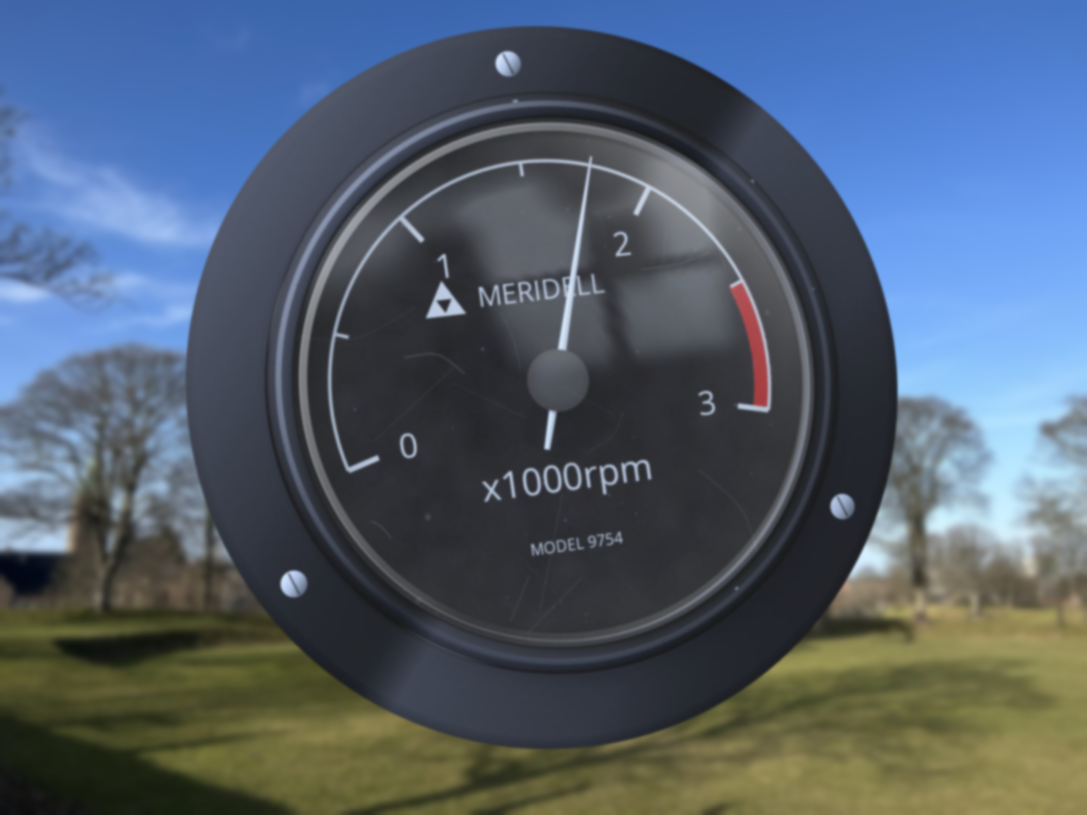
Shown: 1750 rpm
